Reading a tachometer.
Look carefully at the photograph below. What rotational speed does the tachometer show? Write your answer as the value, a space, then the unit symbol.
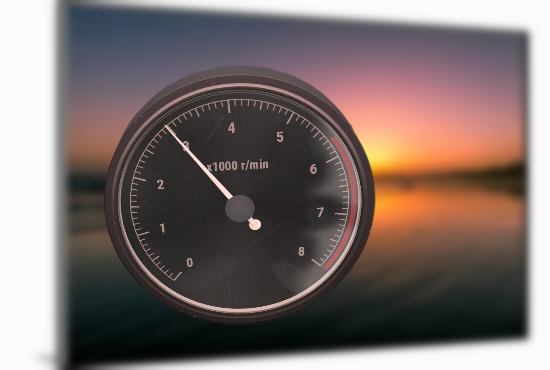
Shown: 3000 rpm
